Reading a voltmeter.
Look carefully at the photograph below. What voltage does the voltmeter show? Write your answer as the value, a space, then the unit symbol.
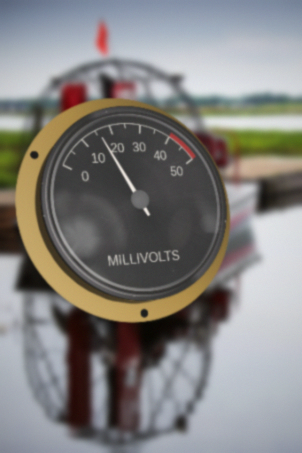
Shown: 15 mV
